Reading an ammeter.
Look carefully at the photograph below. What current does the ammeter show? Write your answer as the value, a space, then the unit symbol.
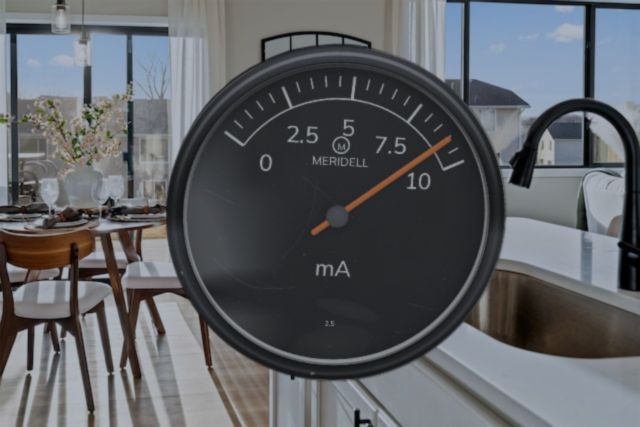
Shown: 9 mA
